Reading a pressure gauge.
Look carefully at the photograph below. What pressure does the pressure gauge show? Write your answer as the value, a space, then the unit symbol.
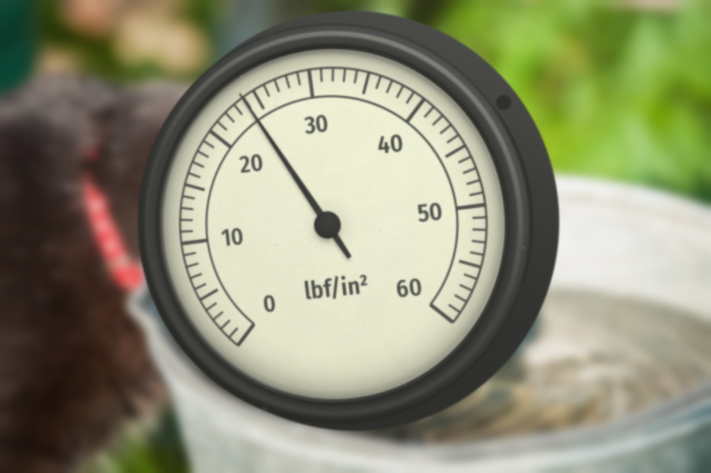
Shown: 24 psi
